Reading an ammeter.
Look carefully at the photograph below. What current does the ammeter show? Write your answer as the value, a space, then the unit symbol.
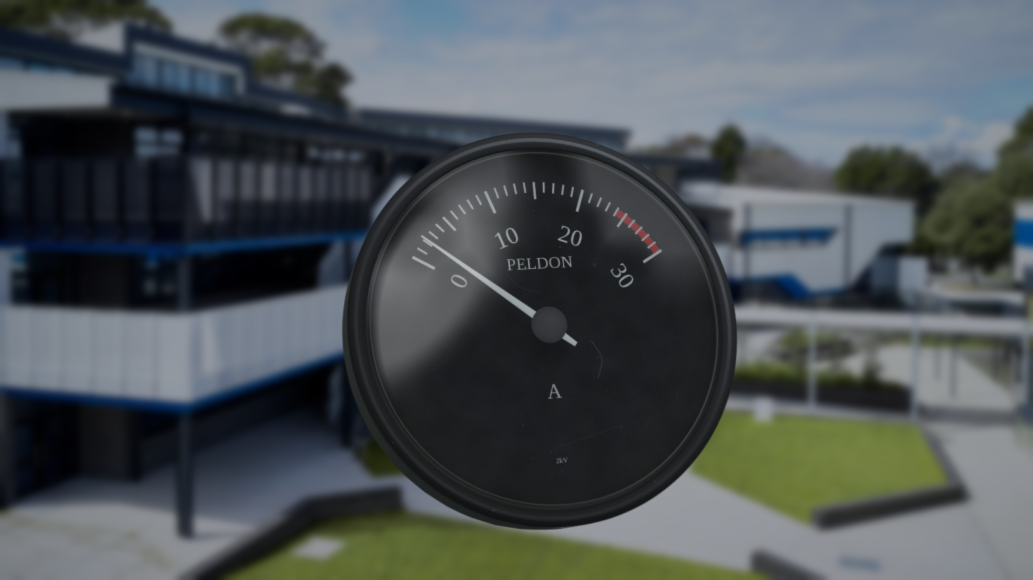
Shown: 2 A
